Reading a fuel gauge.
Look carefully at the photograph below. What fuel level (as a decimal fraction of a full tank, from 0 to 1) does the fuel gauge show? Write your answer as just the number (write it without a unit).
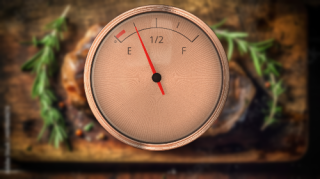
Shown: 0.25
